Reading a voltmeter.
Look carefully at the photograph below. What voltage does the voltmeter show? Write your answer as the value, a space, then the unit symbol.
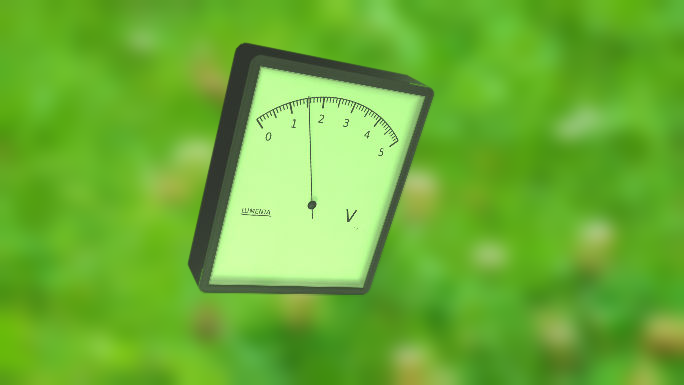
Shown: 1.5 V
